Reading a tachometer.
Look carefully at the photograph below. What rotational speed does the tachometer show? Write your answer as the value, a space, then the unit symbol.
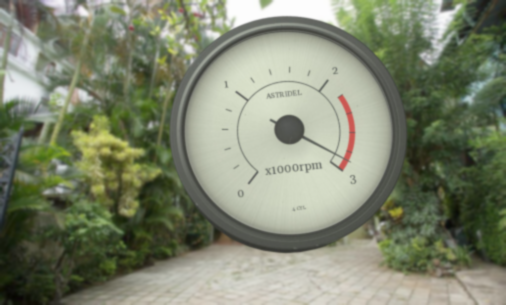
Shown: 2900 rpm
